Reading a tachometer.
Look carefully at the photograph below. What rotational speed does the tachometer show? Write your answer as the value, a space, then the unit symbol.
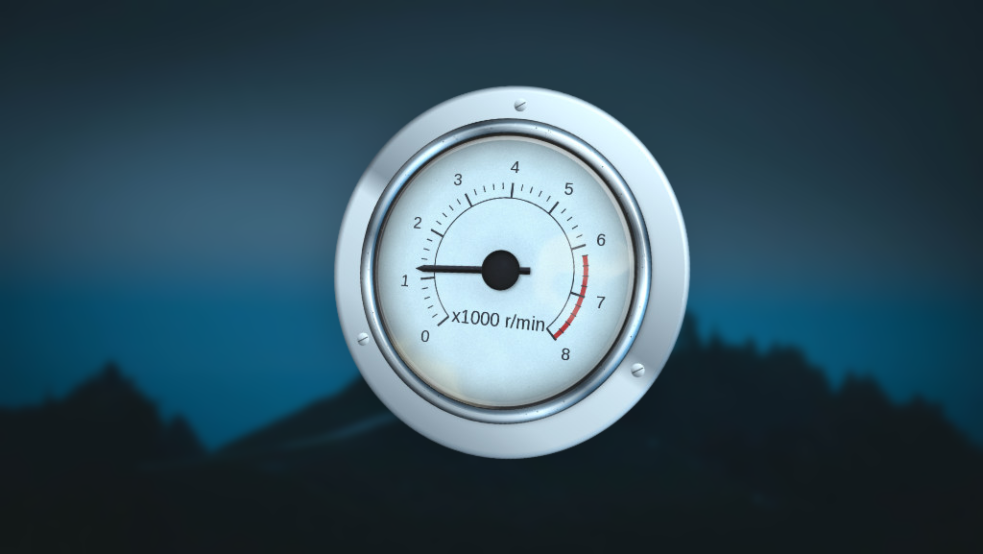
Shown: 1200 rpm
